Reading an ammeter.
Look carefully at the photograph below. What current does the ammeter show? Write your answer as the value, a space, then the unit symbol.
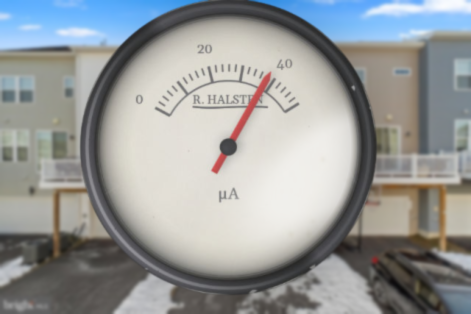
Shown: 38 µA
